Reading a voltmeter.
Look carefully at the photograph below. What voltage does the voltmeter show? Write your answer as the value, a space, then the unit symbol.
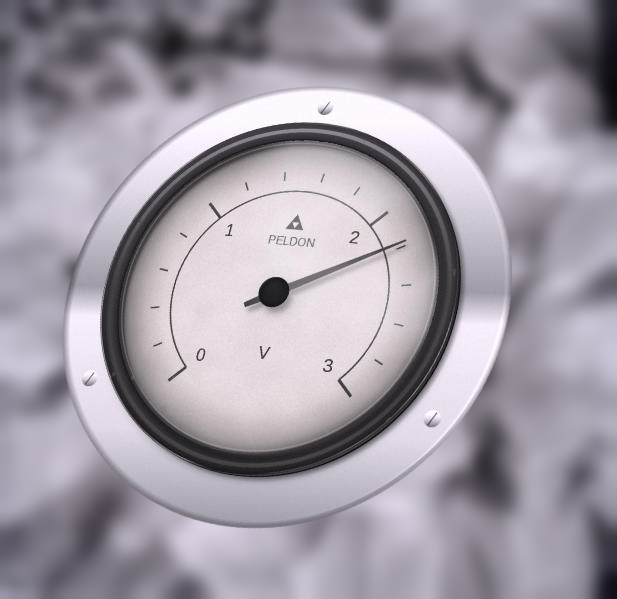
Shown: 2.2 V
